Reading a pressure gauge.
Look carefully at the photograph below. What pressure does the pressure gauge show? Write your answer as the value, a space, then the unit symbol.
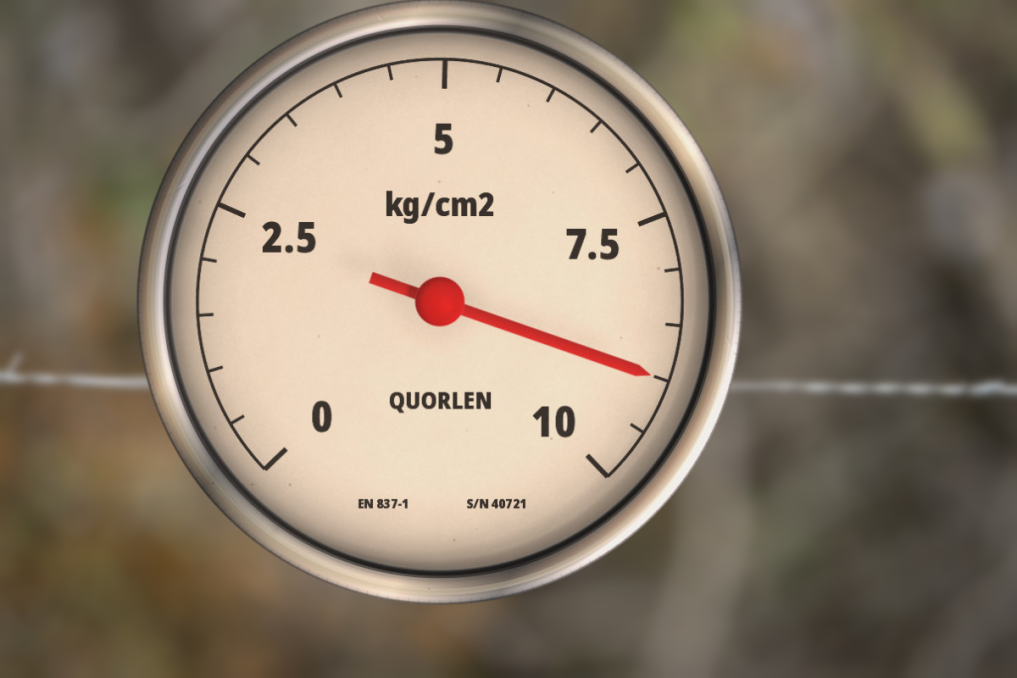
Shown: 9 kg/cm²
